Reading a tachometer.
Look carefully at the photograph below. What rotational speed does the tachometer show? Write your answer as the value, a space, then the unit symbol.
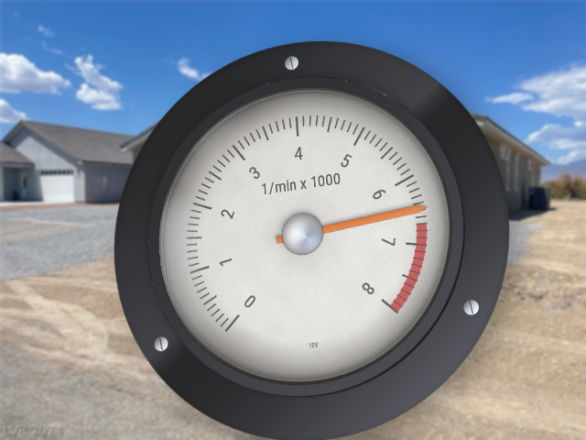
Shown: 6500 rpm
